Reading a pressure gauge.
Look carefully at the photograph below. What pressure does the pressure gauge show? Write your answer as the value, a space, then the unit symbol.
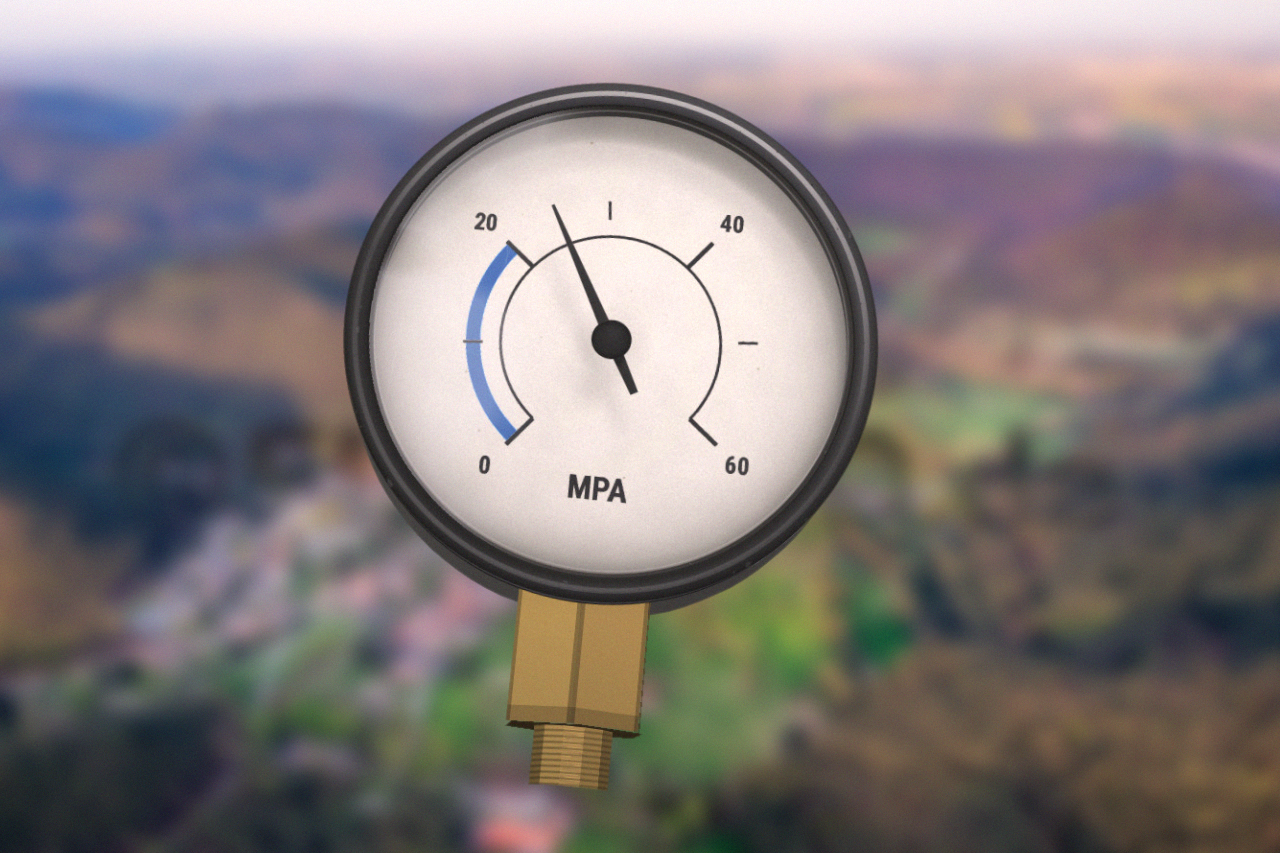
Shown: 25 MPa
